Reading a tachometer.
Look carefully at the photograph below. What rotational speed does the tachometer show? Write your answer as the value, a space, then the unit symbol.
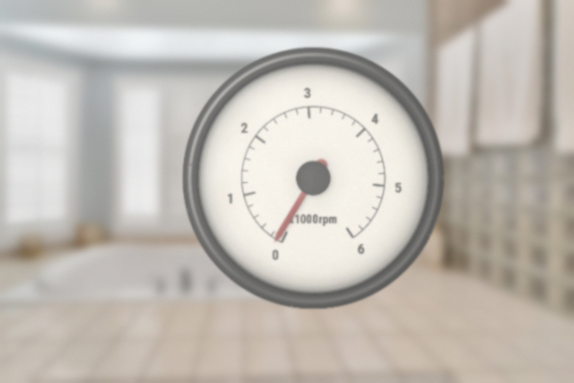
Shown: 100 rpm
